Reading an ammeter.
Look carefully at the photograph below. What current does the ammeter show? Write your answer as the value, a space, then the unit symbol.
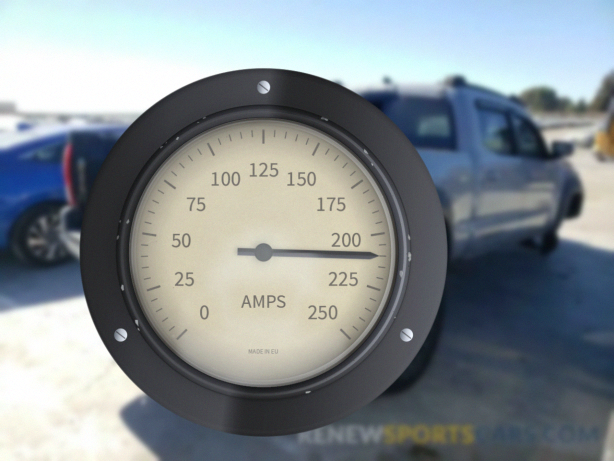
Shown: 210 A
